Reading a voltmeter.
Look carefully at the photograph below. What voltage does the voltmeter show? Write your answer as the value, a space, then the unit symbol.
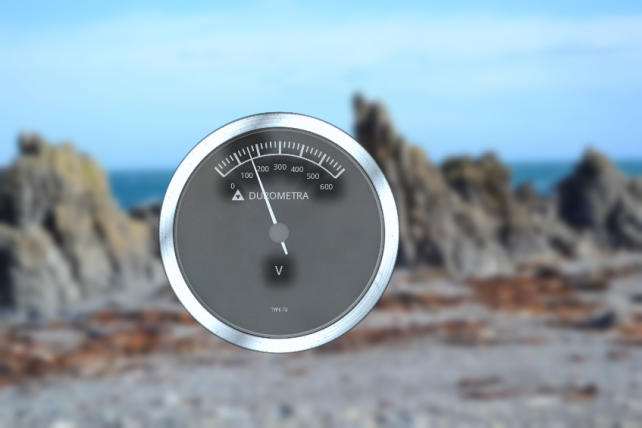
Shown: 160 V
